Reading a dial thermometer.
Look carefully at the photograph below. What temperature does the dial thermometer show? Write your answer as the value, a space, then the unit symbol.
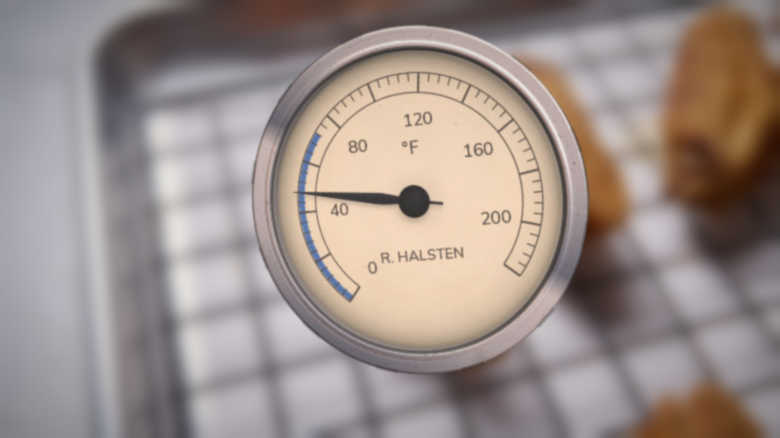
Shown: 48 °F
